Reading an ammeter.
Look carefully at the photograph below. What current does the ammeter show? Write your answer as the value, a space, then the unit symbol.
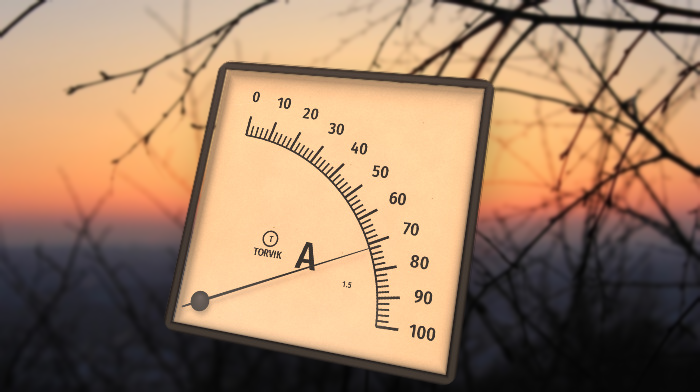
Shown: 72 A
